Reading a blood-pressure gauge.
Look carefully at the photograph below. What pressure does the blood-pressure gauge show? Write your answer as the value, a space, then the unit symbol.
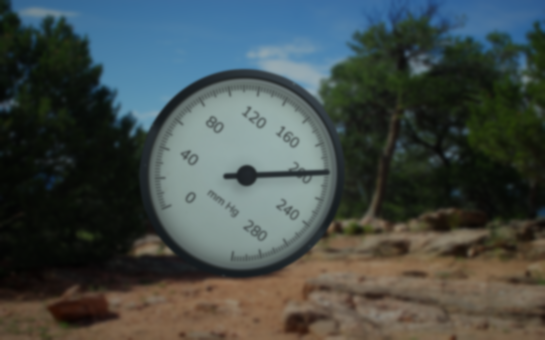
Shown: 200 mmHg
